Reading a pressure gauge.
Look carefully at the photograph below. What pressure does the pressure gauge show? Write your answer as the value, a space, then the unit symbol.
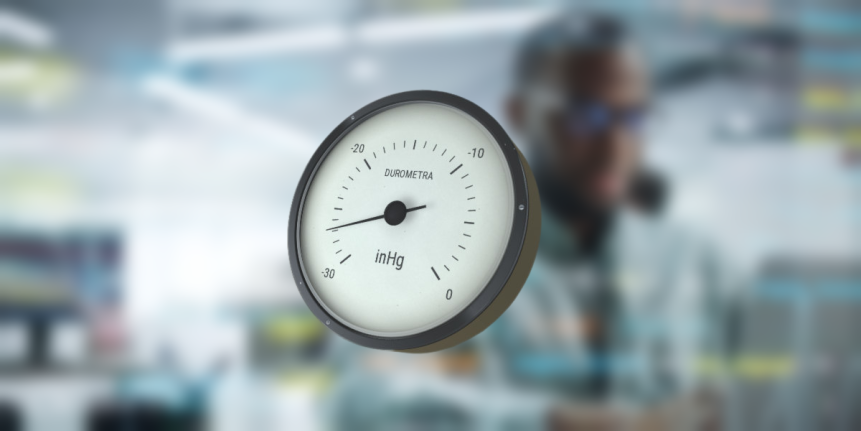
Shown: -27 inHg
